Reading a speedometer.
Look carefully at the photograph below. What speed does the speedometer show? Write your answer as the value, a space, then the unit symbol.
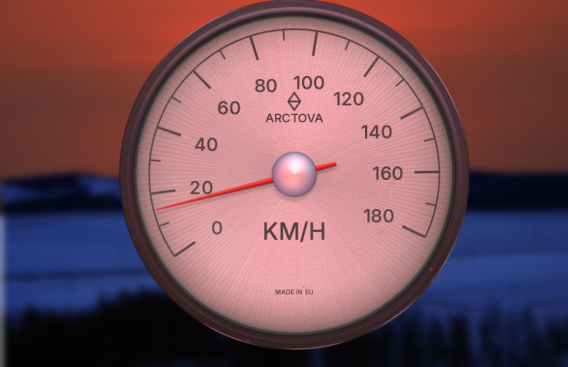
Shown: 15 km/h
